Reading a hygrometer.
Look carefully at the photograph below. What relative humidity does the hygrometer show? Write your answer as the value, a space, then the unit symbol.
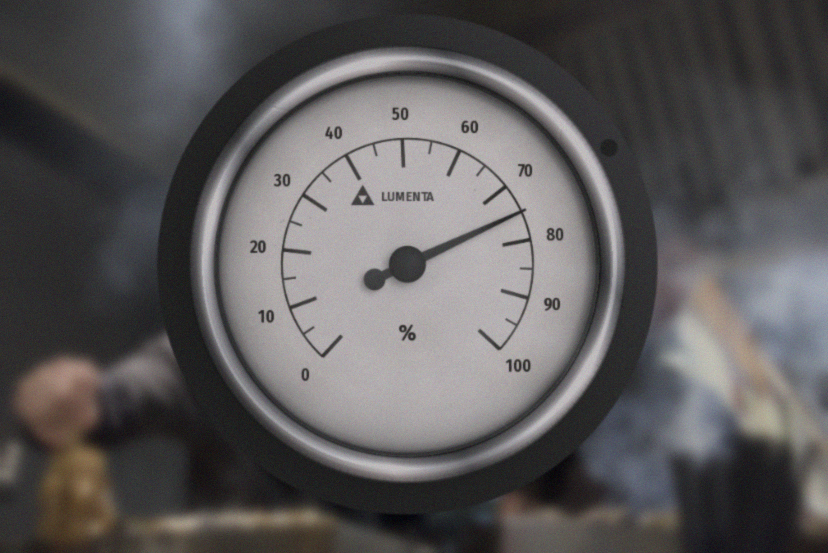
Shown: 75 %
